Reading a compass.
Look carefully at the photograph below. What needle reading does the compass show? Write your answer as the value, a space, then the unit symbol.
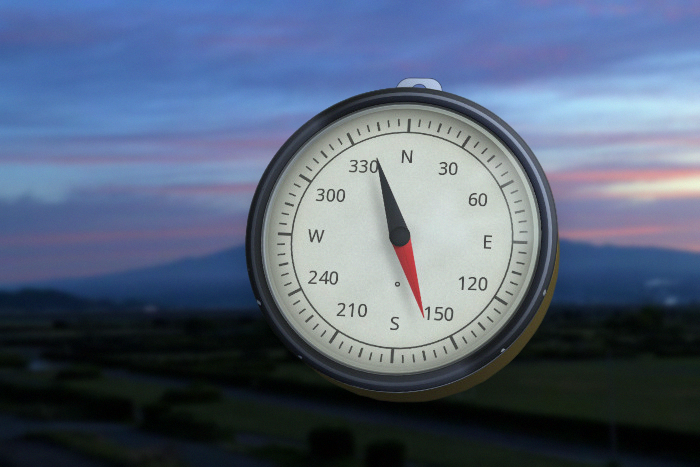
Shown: 160 °
